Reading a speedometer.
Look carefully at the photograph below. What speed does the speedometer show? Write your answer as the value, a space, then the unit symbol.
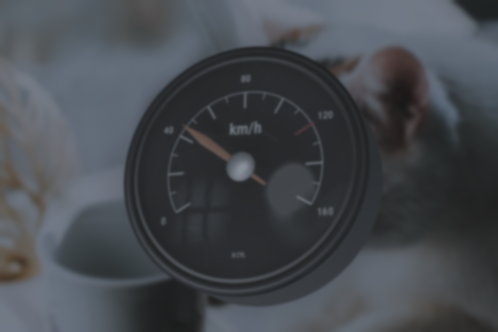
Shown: 45 km/h
